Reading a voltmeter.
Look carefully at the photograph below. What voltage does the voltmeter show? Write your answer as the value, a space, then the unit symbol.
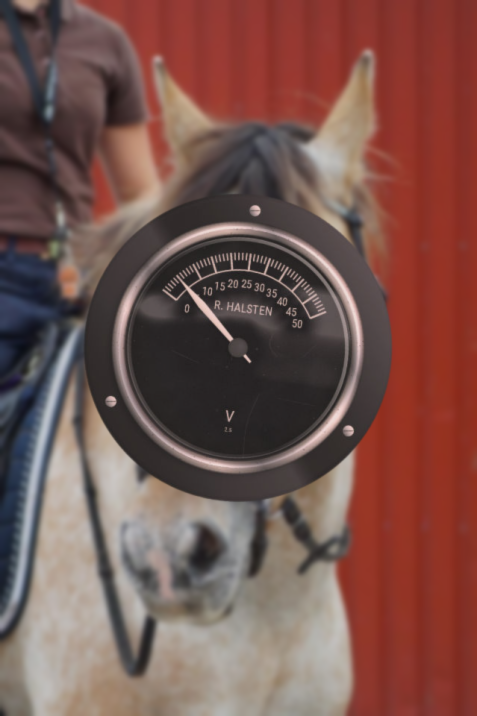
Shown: 5 V
